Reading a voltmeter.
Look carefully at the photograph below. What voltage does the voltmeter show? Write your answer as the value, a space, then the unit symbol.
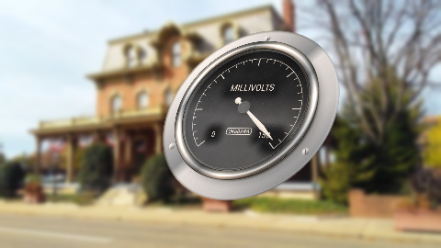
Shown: 147.5 mV
